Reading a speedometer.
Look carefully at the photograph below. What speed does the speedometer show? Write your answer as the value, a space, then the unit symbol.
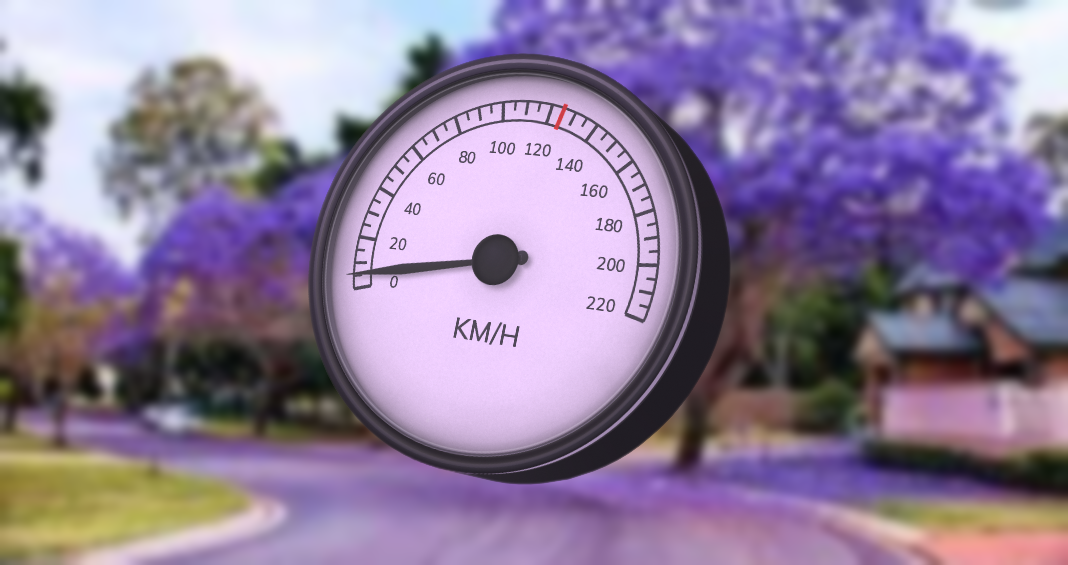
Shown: 5 km/h
